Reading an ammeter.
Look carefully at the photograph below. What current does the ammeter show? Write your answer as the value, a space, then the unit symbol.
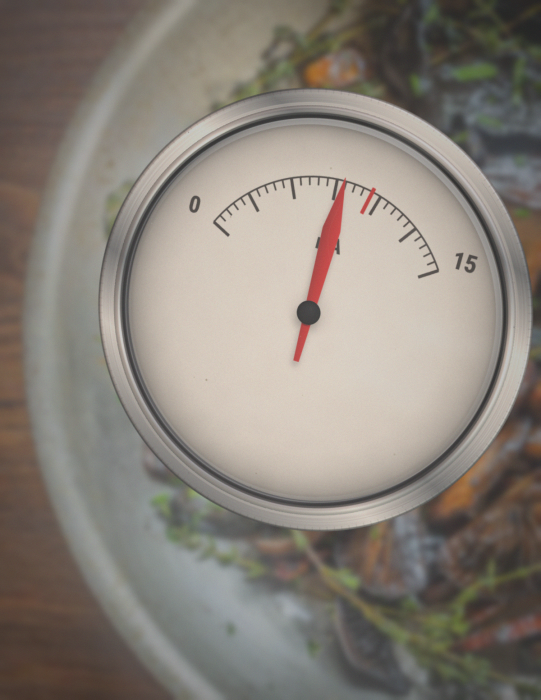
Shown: 8 mA
